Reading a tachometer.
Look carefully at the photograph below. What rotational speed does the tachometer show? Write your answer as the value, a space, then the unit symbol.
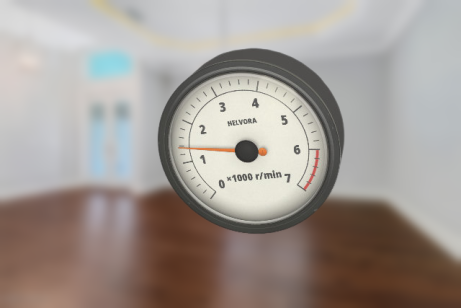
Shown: 1400 rpm
